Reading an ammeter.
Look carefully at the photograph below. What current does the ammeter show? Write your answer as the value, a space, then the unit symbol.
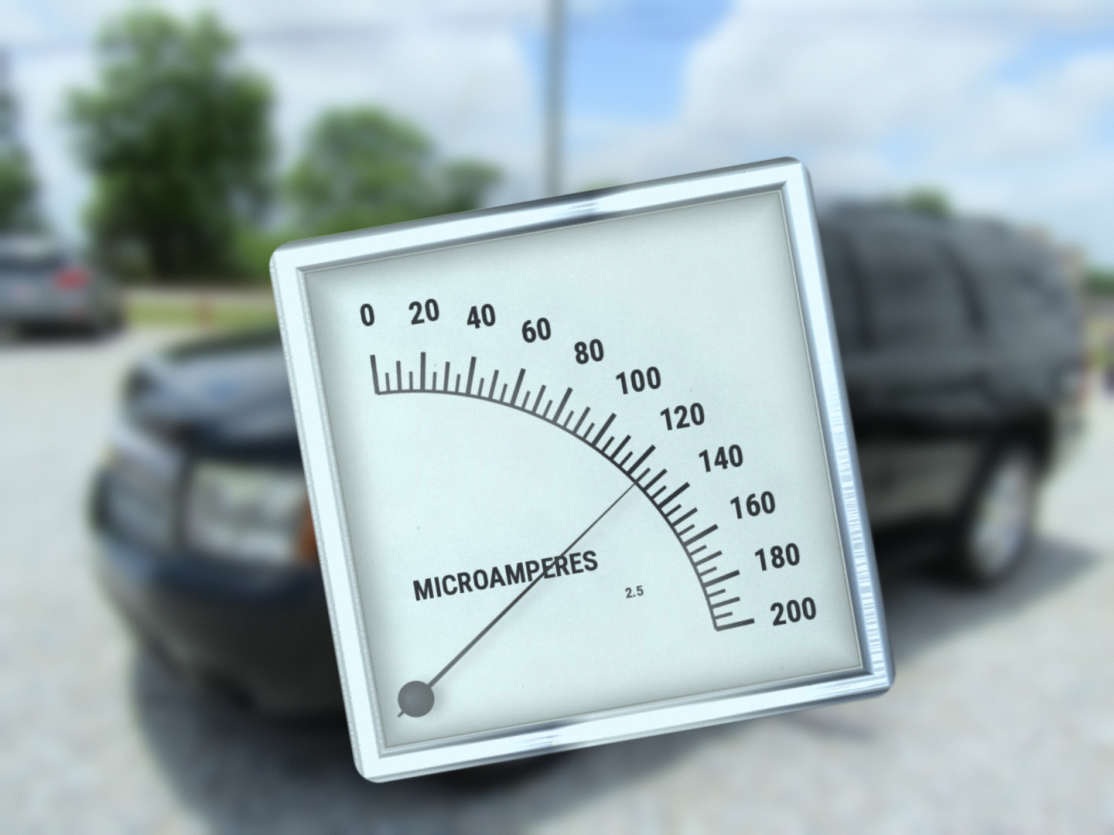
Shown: 125 µA
